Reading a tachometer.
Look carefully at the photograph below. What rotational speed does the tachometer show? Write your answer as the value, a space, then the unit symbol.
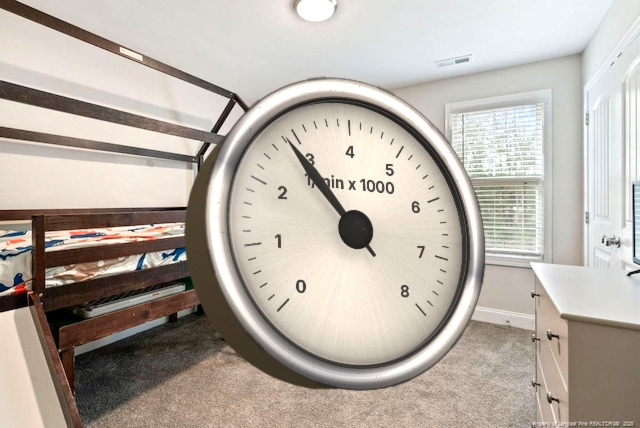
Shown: 2800 rpm
